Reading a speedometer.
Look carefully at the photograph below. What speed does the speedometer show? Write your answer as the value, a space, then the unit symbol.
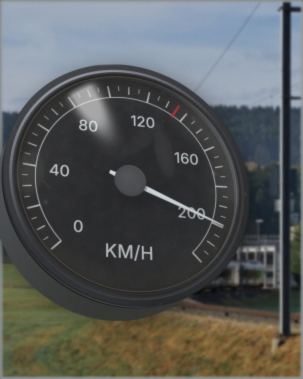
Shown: 200 km/h
